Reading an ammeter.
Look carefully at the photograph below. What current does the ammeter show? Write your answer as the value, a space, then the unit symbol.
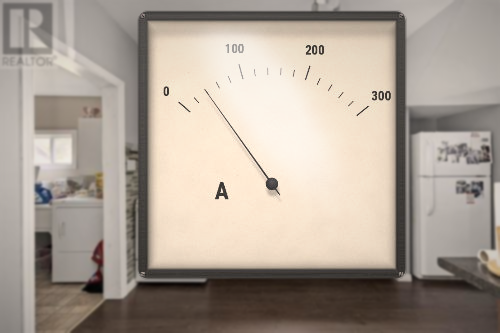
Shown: 40 A
